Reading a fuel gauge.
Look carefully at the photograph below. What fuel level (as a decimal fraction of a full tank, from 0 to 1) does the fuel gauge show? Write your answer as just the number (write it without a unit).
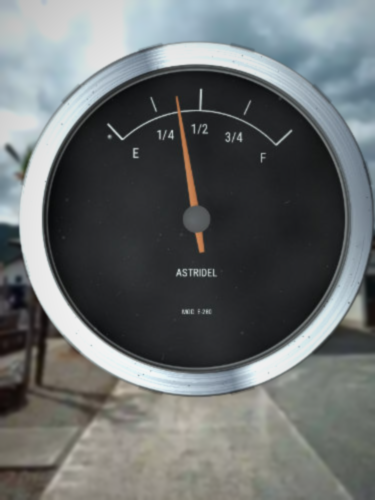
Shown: 0.375
